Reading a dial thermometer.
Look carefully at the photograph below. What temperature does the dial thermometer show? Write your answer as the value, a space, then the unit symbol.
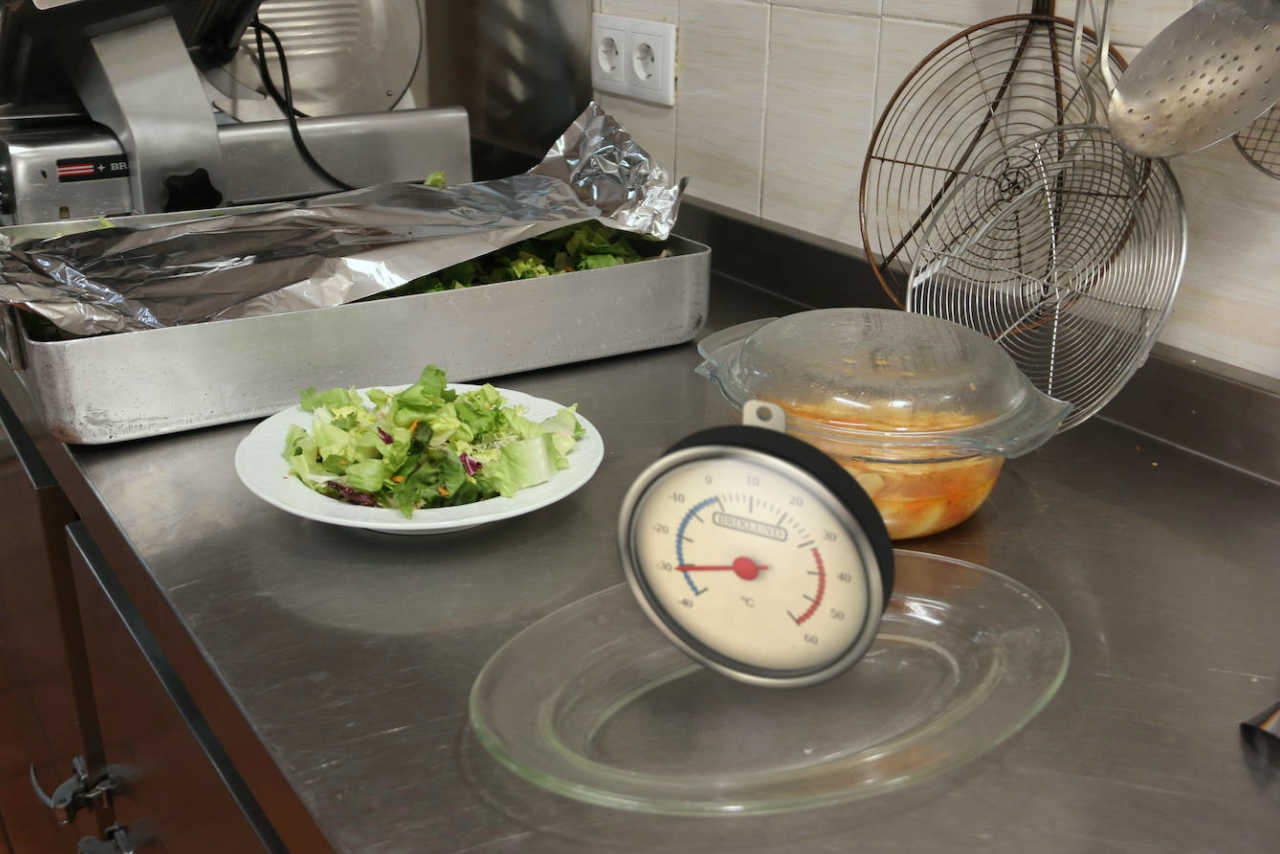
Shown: -30 °C
